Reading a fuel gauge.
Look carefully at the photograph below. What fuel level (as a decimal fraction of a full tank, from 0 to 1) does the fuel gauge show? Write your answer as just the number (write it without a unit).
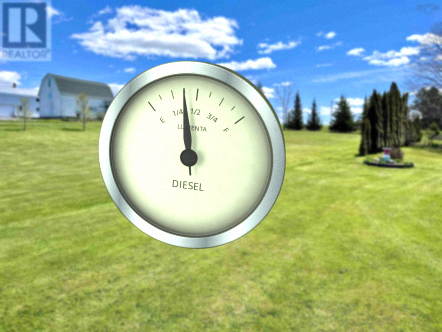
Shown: 0.375
